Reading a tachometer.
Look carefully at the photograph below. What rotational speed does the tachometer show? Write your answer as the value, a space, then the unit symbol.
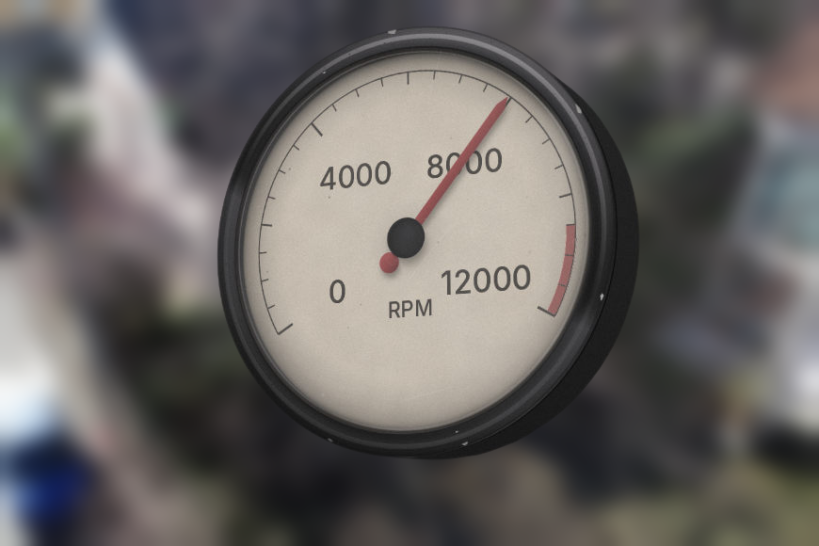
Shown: 8000 rpm
